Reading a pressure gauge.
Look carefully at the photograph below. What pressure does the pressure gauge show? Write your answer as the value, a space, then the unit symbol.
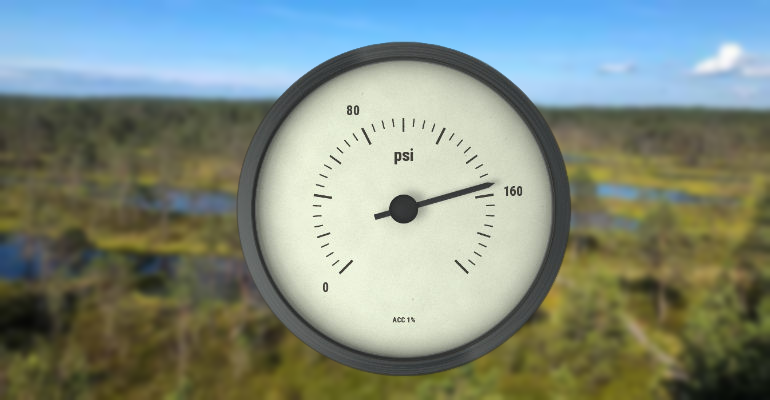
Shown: 155 psi
